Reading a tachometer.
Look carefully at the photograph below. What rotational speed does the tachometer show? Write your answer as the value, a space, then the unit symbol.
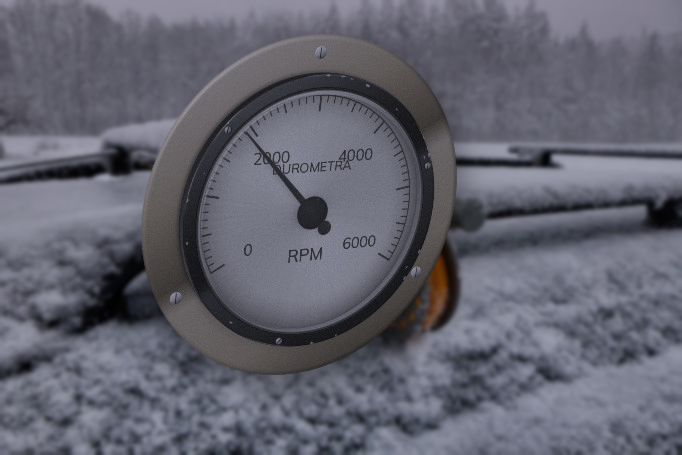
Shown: 1900 rpm
